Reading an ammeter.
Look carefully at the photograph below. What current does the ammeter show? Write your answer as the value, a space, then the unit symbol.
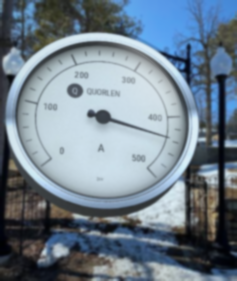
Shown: 440 A
